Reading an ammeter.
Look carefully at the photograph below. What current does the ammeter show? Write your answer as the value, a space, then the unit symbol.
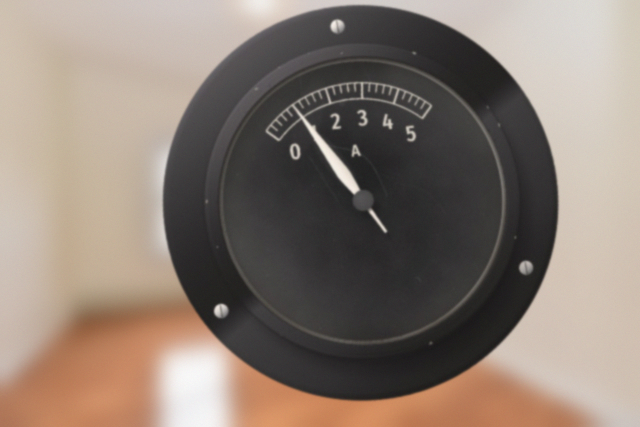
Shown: 1 A
